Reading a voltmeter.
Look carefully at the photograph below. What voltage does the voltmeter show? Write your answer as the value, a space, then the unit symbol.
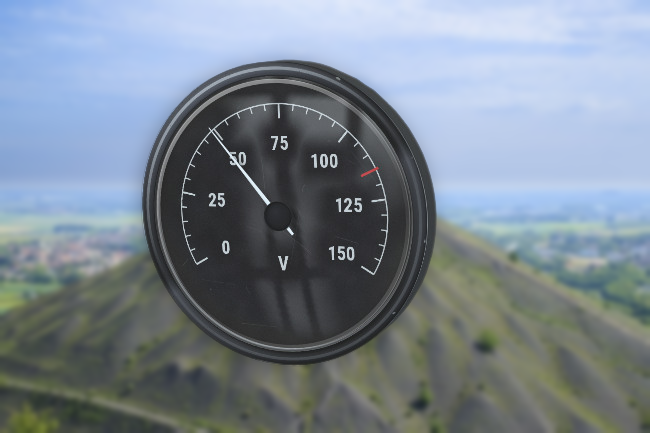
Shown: 50 V
